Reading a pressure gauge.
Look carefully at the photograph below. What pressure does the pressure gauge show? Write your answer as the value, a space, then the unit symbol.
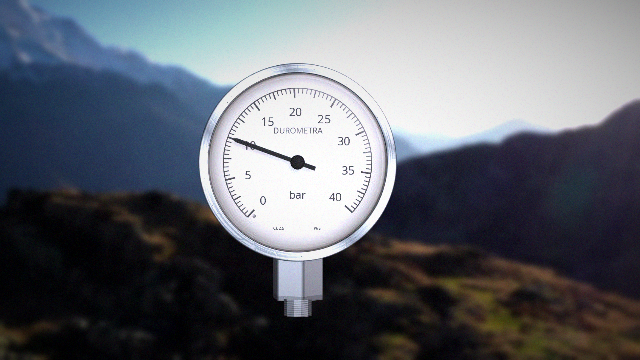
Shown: 10 bar
